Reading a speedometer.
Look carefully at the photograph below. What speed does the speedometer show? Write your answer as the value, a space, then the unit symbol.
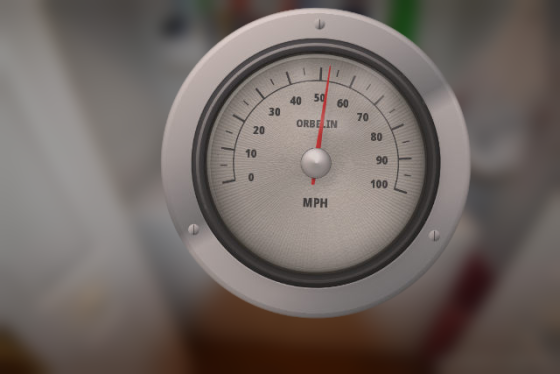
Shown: 52.5 mph
